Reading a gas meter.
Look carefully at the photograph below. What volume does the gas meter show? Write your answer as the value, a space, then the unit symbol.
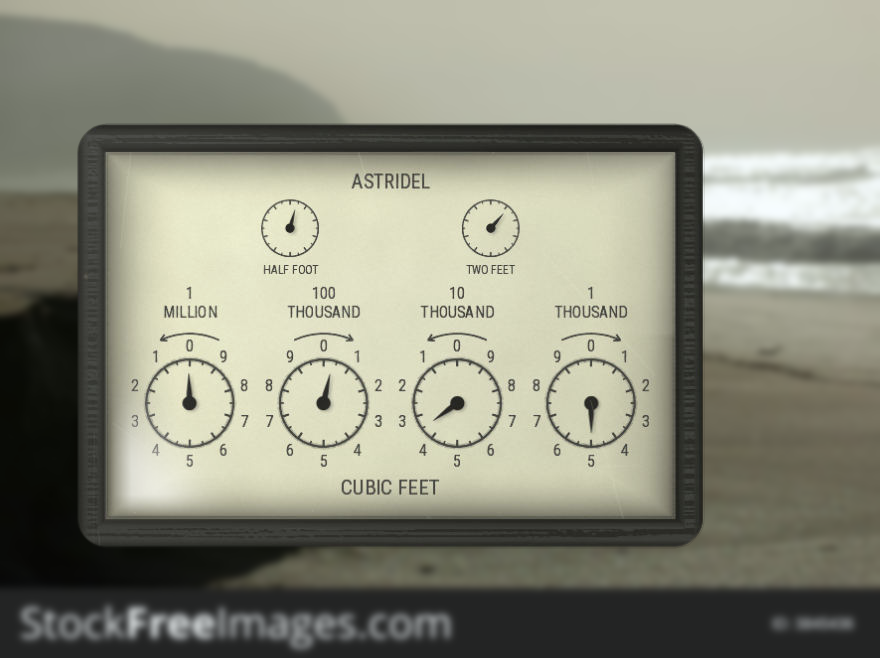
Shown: 3500 ft³
